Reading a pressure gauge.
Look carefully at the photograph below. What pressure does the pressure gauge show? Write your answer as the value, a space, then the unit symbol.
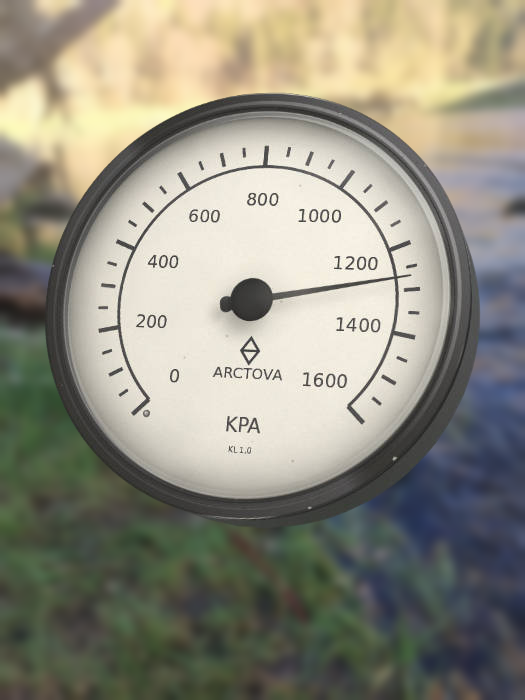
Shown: 1275 kPa
